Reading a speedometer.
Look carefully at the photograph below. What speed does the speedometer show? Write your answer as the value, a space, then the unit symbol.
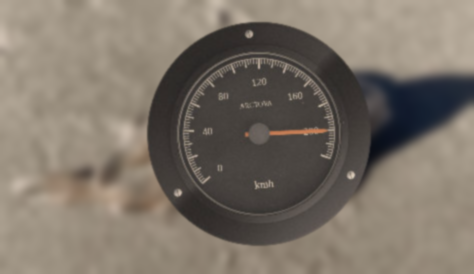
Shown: 200 km/h
